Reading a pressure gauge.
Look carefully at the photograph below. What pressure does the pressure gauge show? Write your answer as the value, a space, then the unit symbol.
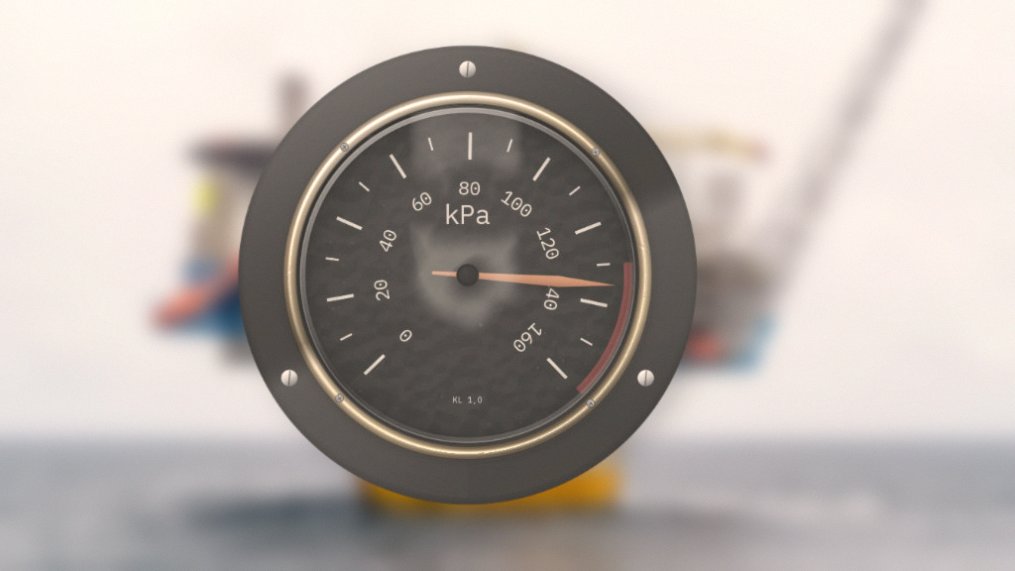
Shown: 135 kPa
